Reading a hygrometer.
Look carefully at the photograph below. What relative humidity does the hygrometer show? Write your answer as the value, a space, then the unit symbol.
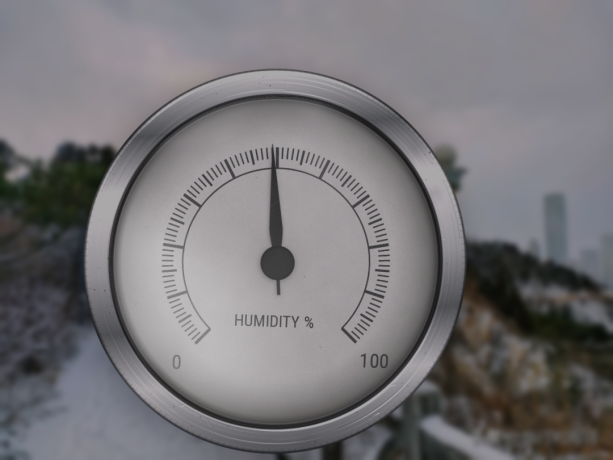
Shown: 49 %
